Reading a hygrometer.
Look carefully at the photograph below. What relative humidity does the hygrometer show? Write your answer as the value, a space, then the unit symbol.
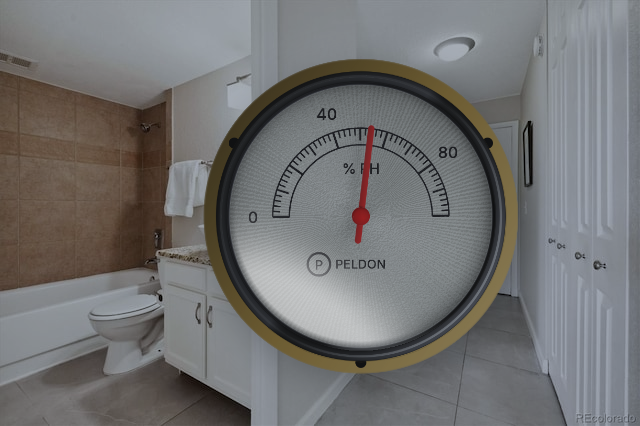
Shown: 54 %
